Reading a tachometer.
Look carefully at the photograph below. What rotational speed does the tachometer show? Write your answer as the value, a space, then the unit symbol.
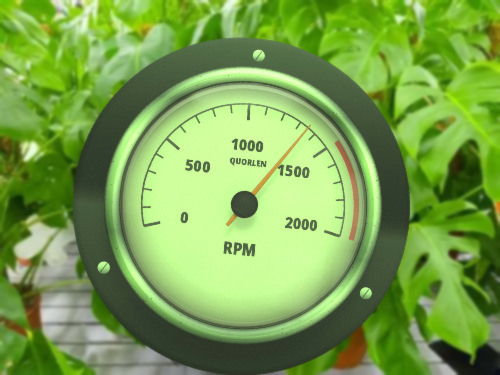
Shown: 1350 rpm
